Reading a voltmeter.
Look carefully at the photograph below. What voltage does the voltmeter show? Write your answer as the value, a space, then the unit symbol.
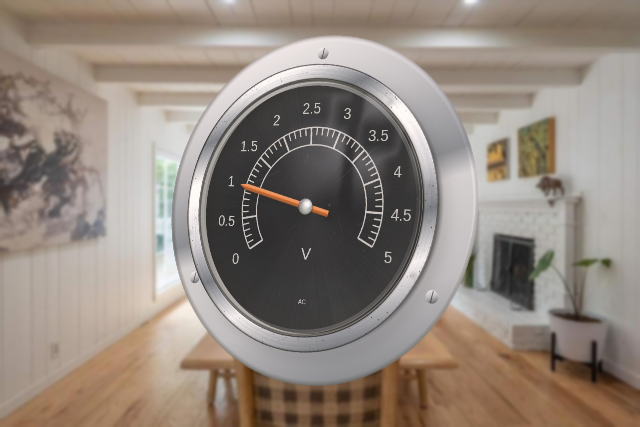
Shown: 1 V
